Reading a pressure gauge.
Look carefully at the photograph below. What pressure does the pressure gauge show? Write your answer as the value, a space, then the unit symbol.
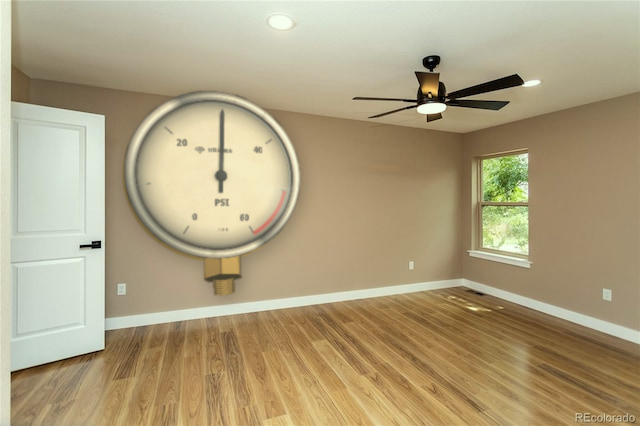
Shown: 30 psi
